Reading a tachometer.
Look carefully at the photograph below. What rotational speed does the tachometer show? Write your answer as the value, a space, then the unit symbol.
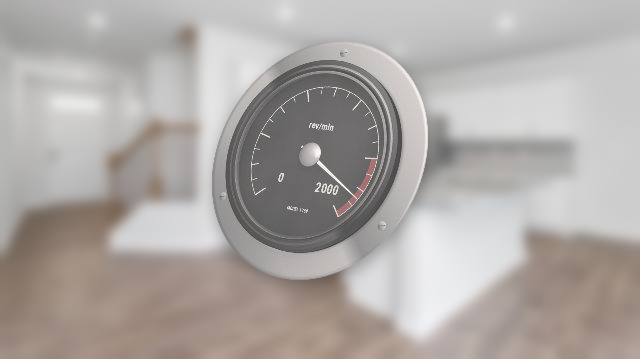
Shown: 1850 rpm
